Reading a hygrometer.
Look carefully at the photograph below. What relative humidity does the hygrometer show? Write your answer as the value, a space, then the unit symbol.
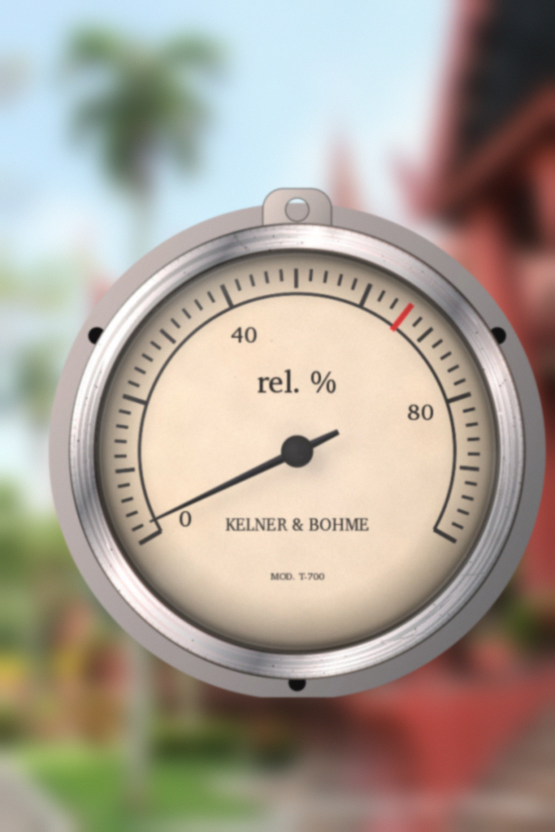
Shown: 2 %
